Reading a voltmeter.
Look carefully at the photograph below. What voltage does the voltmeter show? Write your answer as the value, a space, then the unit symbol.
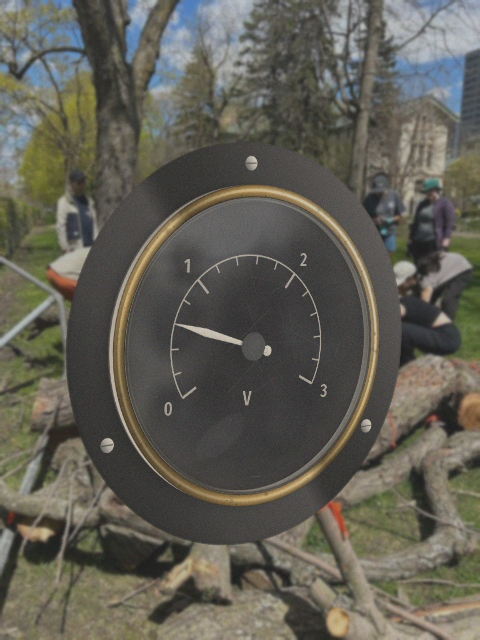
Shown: 0.6 V
